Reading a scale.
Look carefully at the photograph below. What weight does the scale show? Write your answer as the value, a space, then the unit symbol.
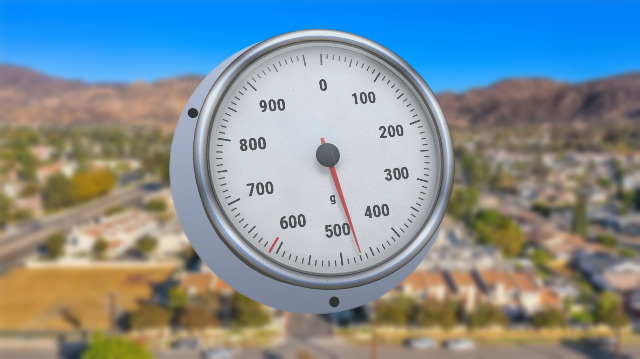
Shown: 470 g
